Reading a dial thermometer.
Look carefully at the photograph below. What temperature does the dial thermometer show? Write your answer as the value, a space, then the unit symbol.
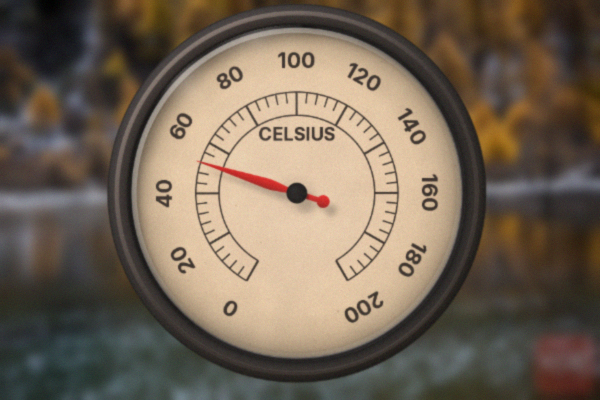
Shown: 52 °C
